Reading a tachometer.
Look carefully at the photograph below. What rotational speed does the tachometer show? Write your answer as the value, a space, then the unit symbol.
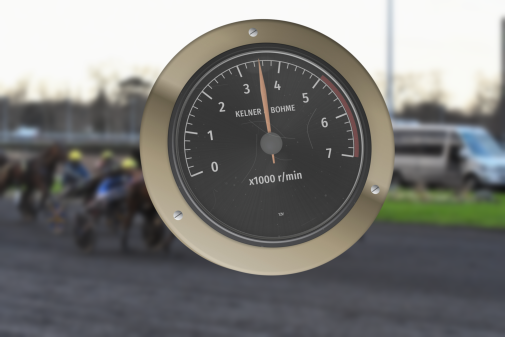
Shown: 3500 rpm
